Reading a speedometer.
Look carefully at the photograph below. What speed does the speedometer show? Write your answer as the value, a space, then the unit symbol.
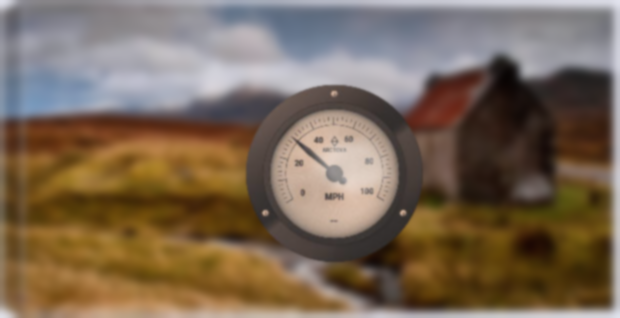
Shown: 30 mph
